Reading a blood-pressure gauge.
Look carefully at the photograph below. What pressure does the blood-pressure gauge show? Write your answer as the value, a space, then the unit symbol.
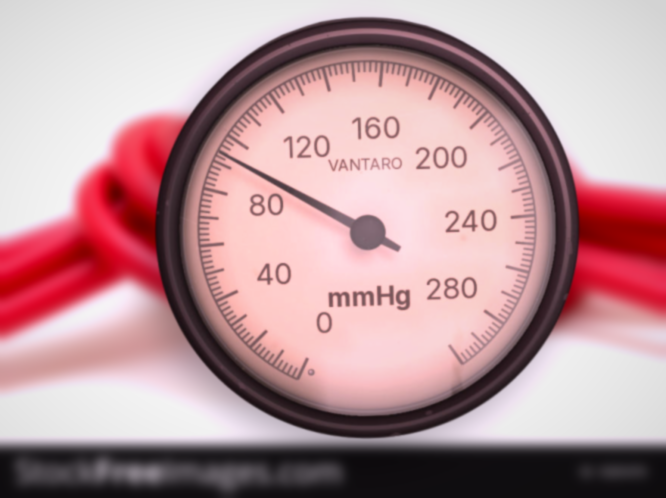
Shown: 94 mmHg
